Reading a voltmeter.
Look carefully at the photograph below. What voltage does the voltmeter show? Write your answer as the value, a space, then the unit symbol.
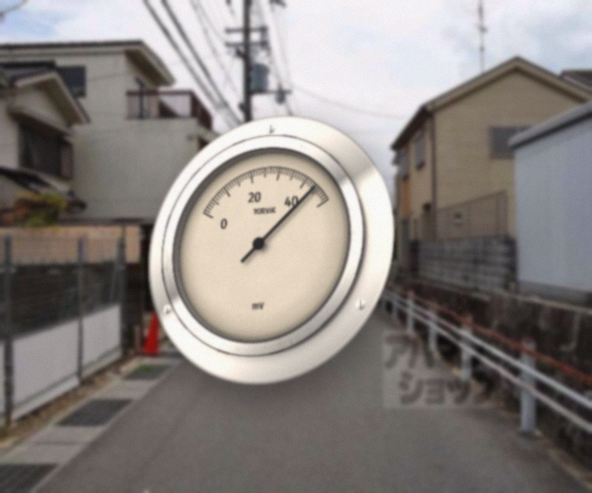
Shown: 45 mV
